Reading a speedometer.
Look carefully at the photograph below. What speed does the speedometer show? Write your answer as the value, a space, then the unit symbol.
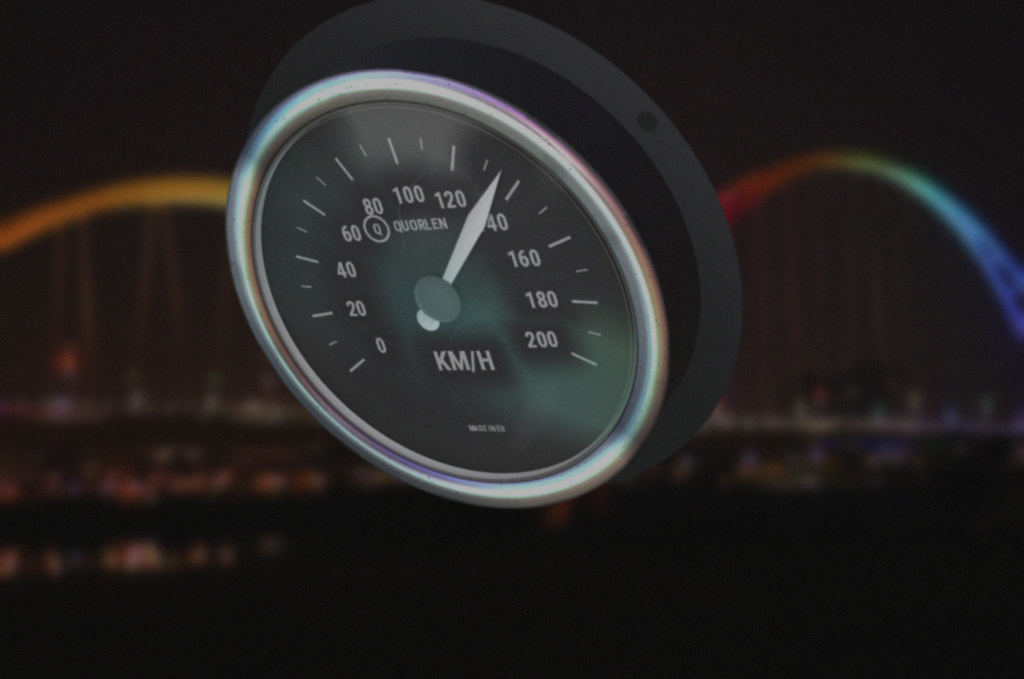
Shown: 135 km/h
